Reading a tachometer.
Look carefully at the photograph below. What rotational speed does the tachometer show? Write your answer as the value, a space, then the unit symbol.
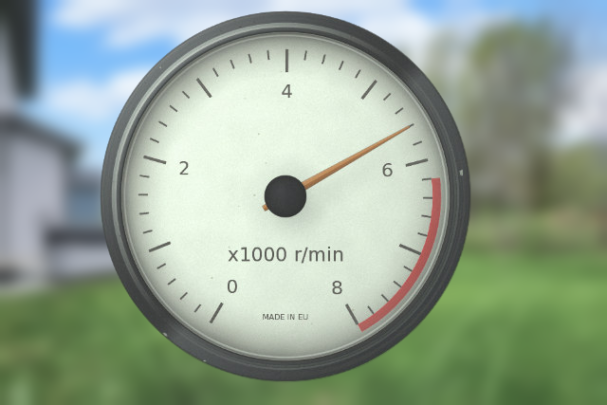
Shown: 5600 rpm
